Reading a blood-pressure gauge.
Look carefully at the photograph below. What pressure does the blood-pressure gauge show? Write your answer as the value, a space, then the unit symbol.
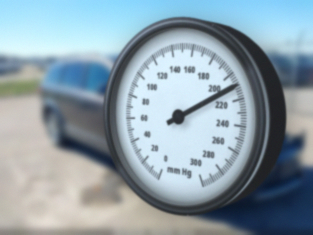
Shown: 210 mmHg
